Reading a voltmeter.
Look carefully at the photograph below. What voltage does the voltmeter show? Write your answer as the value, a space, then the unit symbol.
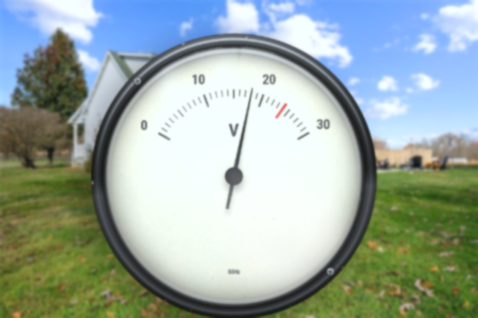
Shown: 18 V
